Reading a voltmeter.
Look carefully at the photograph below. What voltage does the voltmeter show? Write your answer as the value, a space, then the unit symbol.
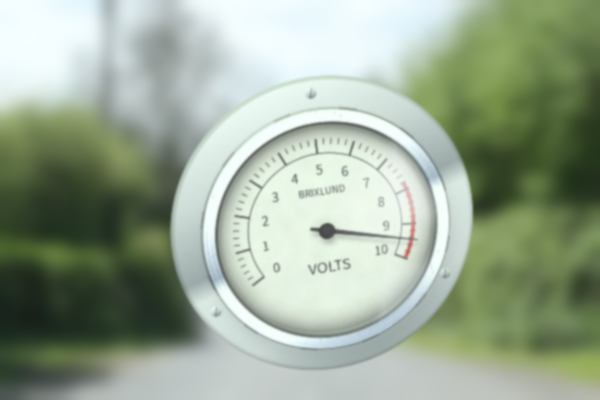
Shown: 9.4 V
